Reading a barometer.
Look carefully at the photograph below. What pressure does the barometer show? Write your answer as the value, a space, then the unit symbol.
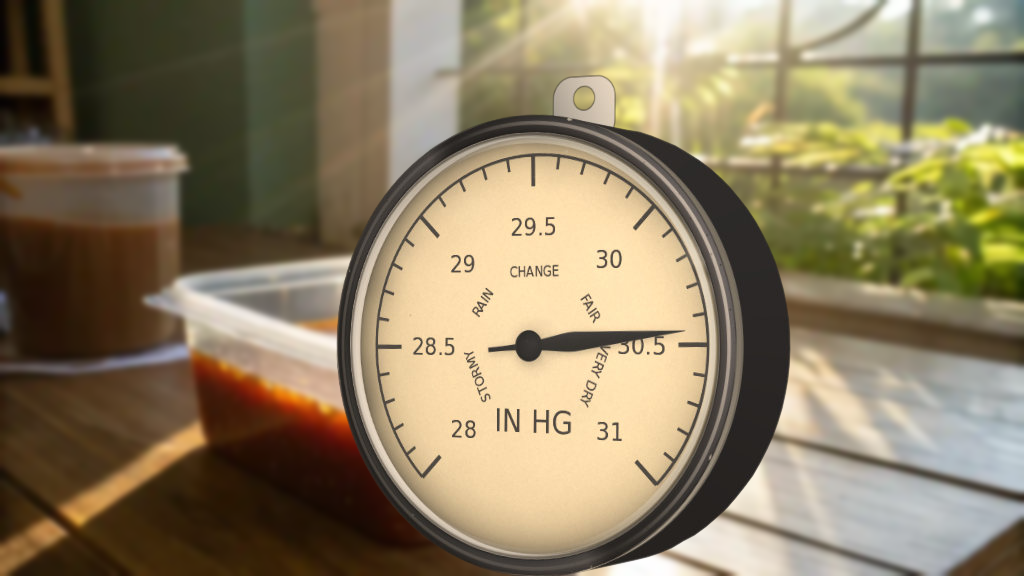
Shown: 30.45 inHg
